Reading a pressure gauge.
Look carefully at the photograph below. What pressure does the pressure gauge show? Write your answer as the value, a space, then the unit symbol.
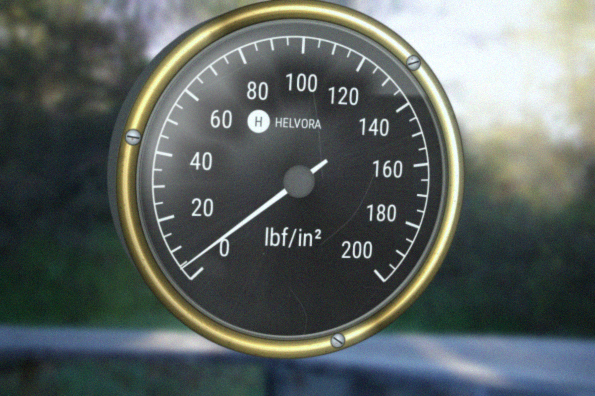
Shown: 5 psi
